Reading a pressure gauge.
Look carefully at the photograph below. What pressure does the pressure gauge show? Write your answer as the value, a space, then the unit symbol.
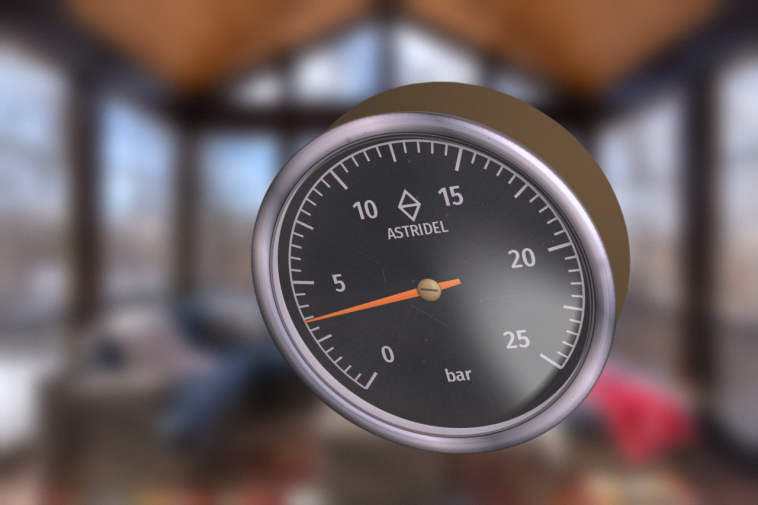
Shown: 3.5 bar
